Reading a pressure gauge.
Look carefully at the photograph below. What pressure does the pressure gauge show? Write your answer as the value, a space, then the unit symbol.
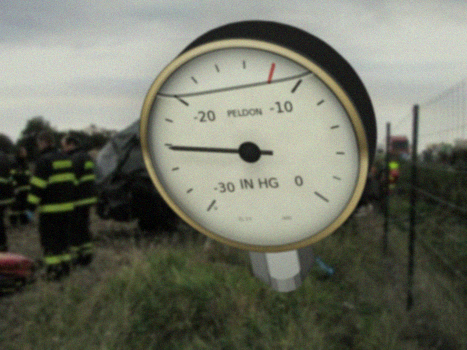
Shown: -24 inHg
